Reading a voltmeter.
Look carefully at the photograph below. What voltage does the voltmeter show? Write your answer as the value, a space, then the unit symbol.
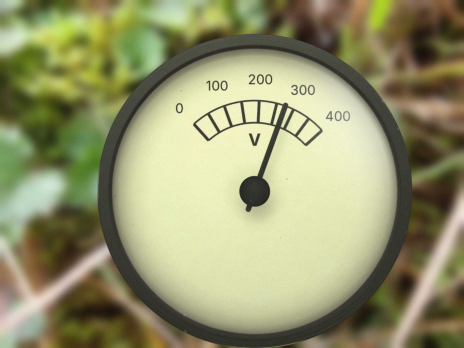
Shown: 275 V
